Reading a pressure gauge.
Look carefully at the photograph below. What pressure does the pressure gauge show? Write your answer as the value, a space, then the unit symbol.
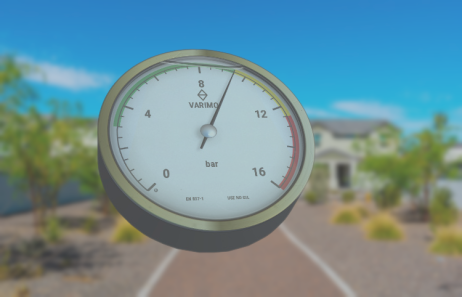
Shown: 9.5 bar
